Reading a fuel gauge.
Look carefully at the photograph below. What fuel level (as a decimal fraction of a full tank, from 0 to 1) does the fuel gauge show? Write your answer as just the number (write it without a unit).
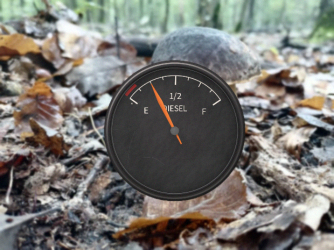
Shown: 0.25
